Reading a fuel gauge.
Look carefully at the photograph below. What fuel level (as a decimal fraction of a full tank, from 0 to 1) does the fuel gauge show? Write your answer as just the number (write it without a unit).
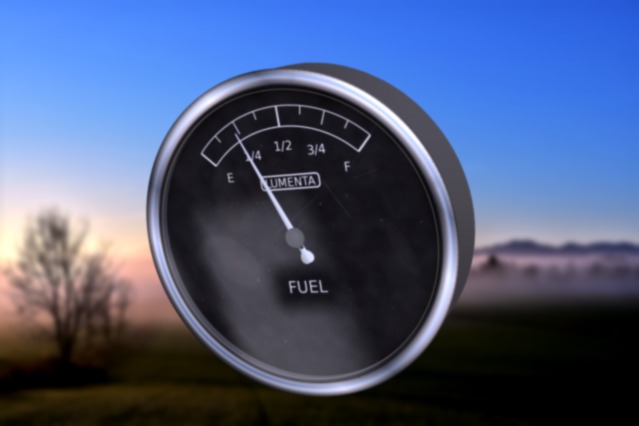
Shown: 0.25
